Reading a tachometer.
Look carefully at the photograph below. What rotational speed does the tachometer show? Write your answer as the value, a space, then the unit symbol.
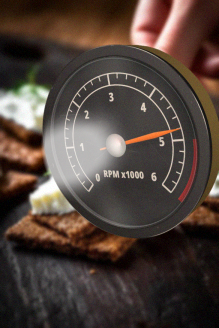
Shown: 4800 rpm
